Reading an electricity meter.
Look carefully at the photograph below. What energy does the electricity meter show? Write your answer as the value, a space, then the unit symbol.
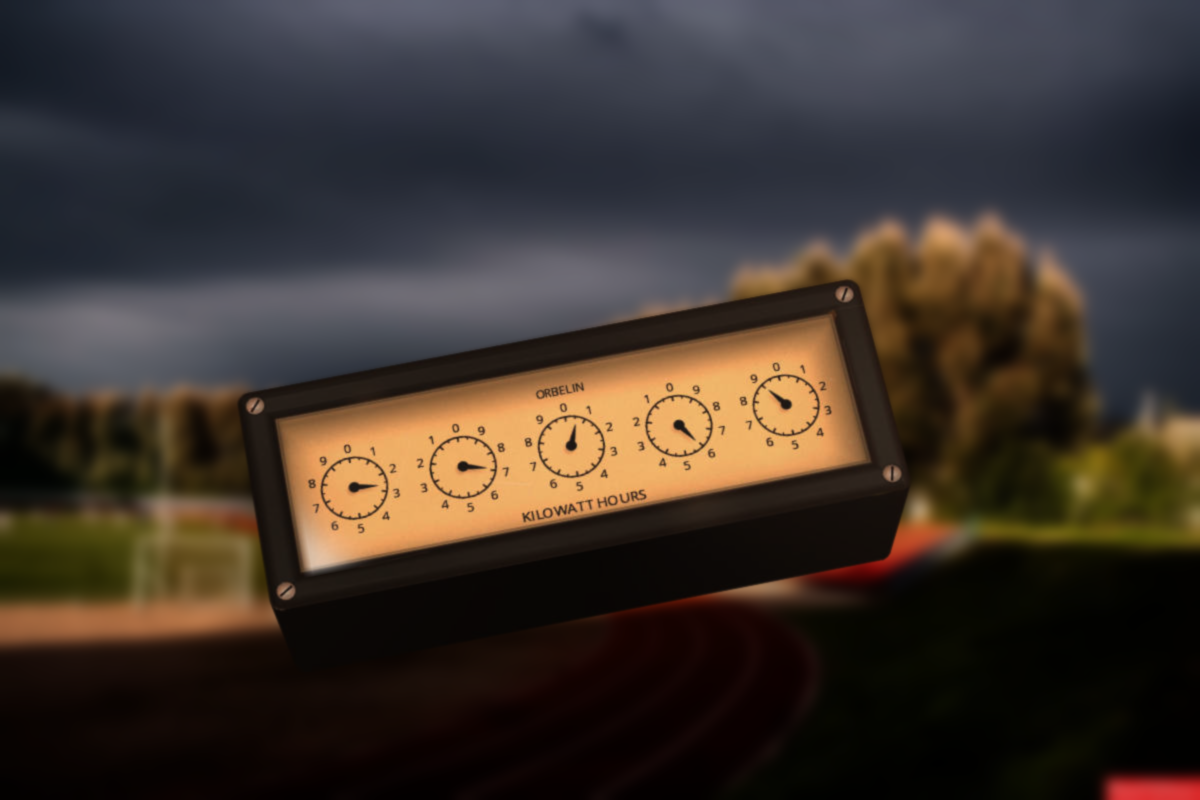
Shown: 27059 kWh
